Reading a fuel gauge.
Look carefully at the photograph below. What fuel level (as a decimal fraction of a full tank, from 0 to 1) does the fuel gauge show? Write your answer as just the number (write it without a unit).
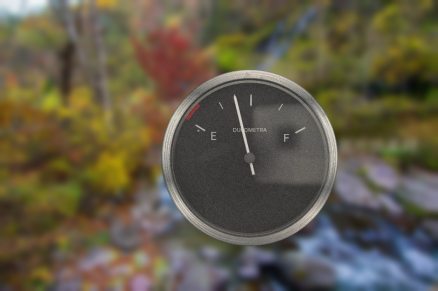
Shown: 0.375
